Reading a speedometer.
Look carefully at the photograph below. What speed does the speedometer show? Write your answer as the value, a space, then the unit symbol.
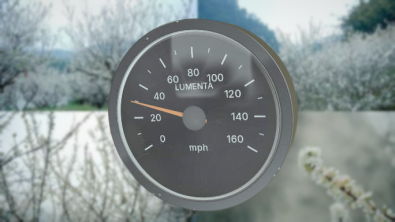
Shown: 30 mph
